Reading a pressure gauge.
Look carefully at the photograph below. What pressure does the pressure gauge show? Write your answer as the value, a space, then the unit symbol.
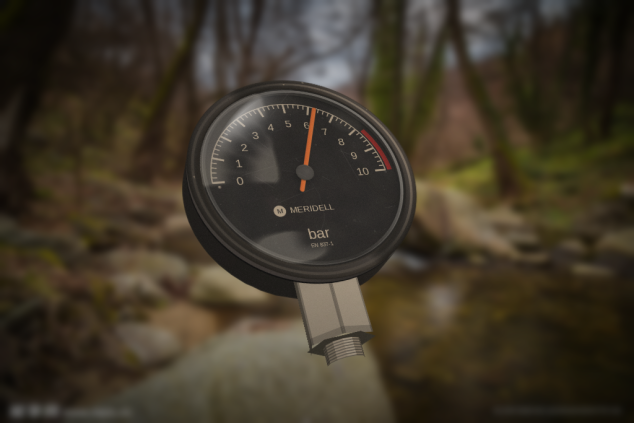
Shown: 6.2 bar
